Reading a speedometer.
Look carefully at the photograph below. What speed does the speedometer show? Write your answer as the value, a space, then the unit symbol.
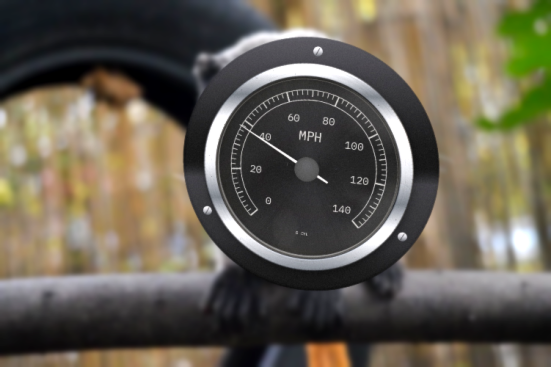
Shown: 38 mph
